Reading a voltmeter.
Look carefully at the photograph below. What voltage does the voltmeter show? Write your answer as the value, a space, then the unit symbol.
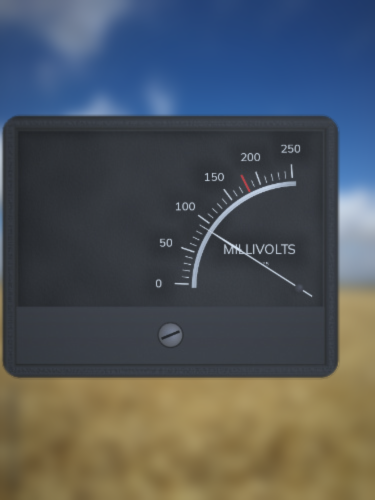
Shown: 90 mV
